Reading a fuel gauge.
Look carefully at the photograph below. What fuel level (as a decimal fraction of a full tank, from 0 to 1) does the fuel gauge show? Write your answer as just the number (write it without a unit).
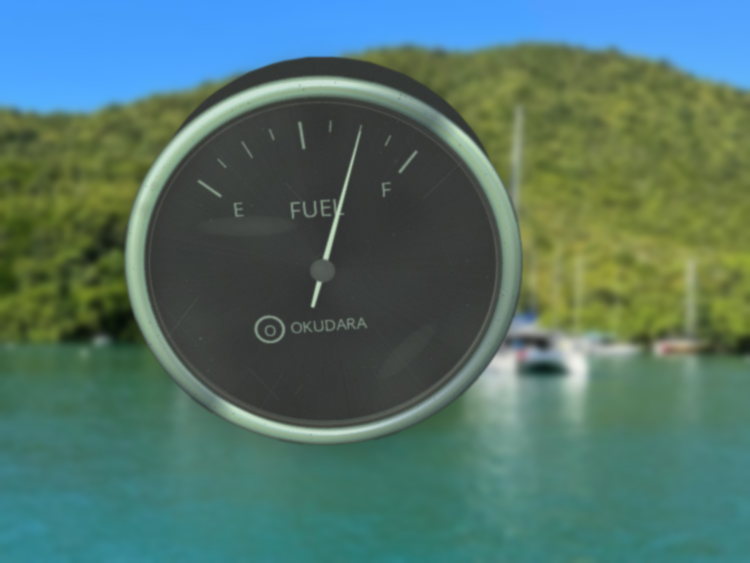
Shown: 0.75
